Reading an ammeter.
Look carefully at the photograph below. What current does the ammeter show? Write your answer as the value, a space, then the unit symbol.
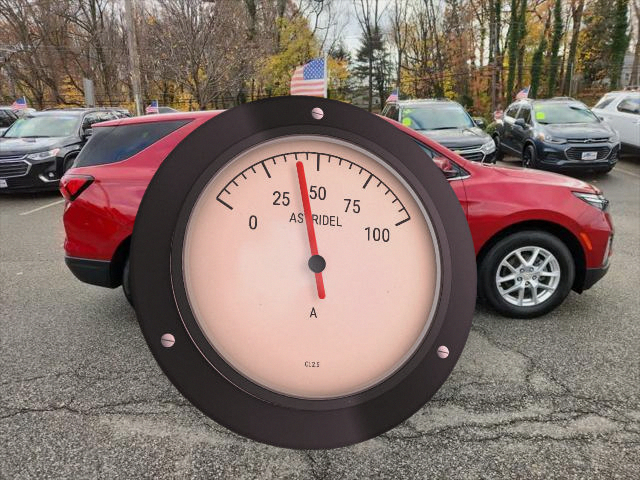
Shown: 40 A
